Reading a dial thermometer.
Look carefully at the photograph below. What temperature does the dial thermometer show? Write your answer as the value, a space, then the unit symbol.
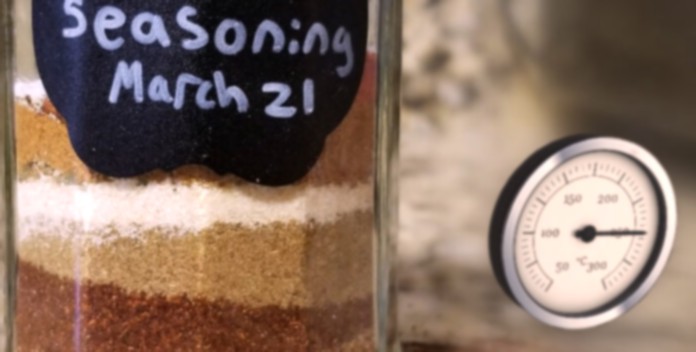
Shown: 250 °C
